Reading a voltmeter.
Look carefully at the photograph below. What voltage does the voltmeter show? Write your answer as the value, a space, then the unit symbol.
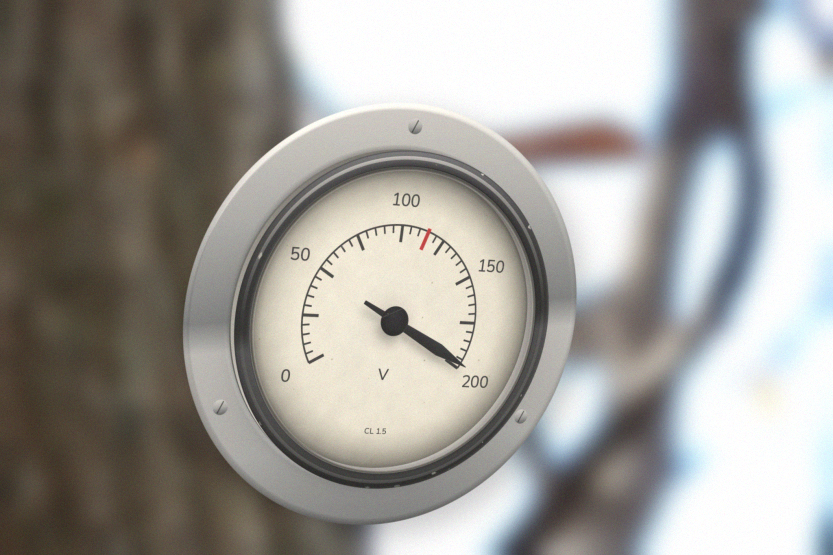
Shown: 197.5 V
